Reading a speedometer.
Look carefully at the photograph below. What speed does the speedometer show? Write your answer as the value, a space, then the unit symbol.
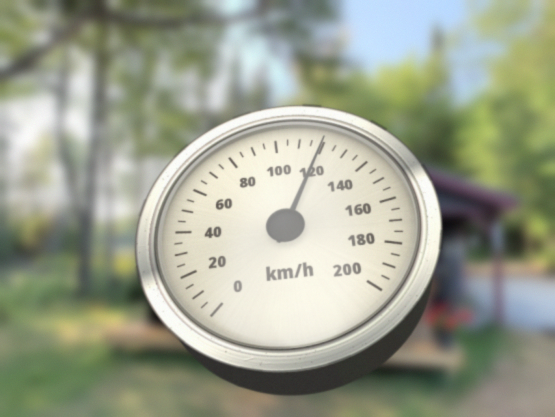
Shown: 120 km/h
